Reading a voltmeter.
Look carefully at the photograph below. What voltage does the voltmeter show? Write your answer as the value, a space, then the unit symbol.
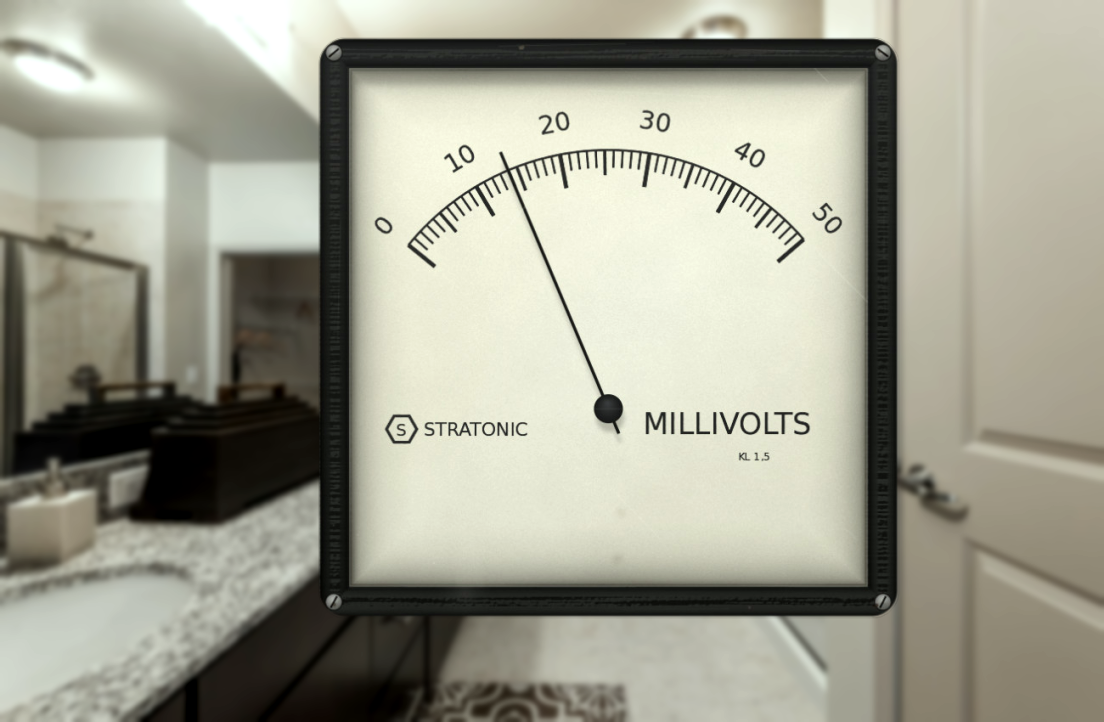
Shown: 14 mV
